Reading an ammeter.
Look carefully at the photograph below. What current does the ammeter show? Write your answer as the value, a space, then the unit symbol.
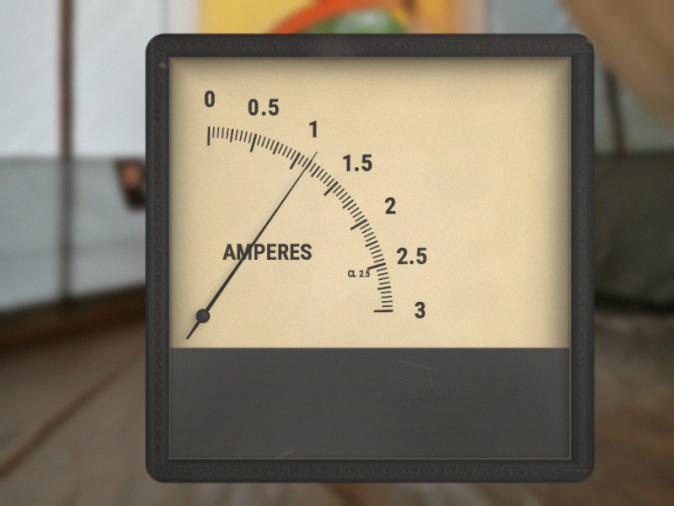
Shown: 1.15 A
